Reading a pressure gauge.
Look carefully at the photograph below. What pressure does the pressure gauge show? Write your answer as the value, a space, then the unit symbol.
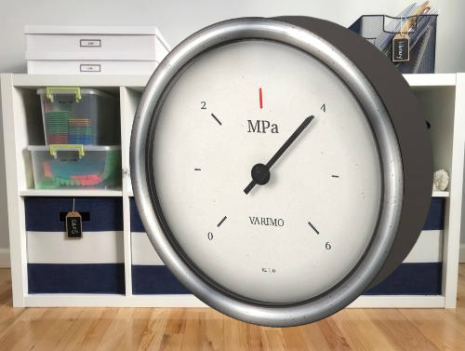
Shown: 4 MPa
